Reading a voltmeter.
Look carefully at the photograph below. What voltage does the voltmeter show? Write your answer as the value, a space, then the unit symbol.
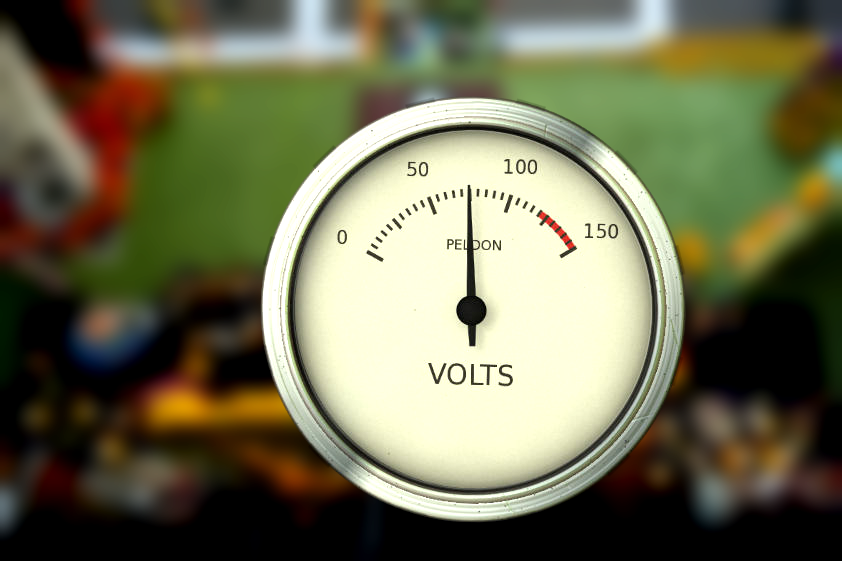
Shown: 75 V
